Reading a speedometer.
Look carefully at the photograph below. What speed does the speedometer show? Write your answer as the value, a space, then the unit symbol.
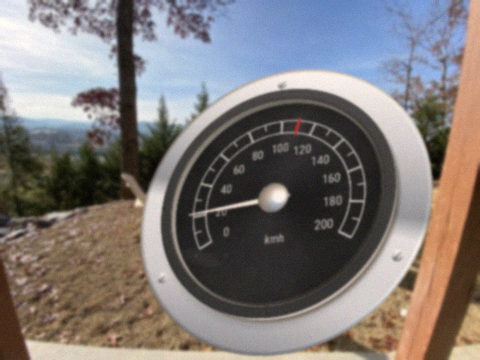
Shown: 20 km/h
